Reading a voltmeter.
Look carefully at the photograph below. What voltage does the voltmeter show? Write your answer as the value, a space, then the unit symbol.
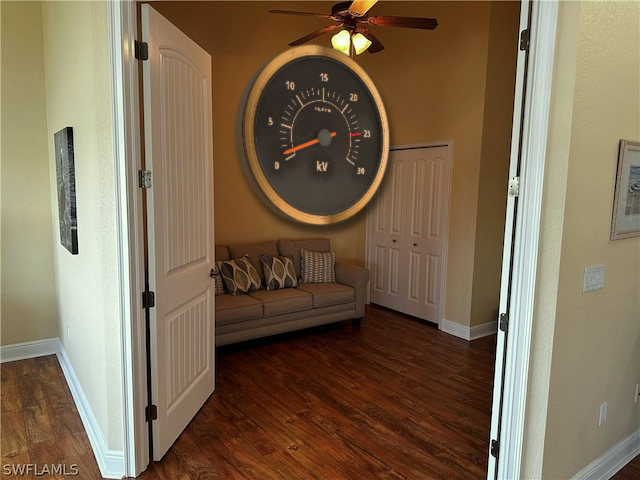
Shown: 1 kV
